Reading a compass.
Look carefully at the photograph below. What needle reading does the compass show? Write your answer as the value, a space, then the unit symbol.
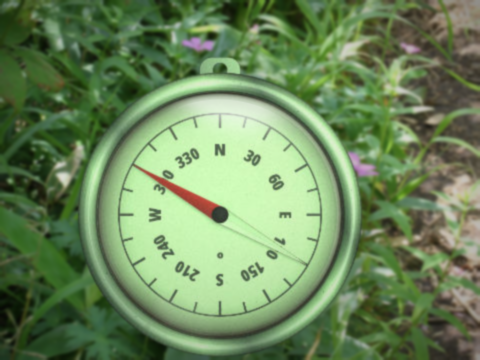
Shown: 300 °
